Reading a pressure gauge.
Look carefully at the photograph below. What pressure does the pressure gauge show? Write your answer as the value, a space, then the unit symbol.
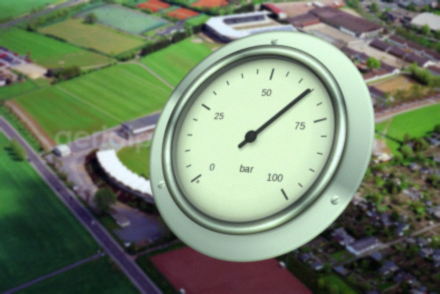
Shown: 65 bar
